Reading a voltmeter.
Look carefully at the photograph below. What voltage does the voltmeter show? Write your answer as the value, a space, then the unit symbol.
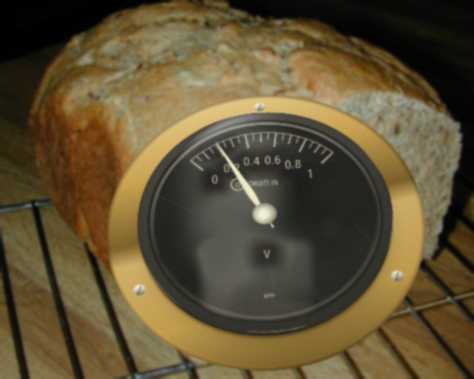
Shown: 0.2 V
